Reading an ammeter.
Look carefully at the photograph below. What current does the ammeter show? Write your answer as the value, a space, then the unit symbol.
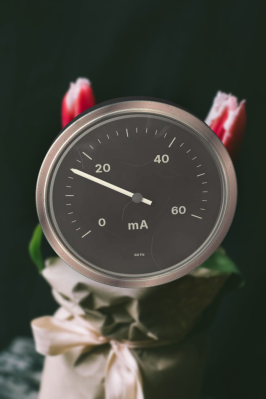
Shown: 16 mA
